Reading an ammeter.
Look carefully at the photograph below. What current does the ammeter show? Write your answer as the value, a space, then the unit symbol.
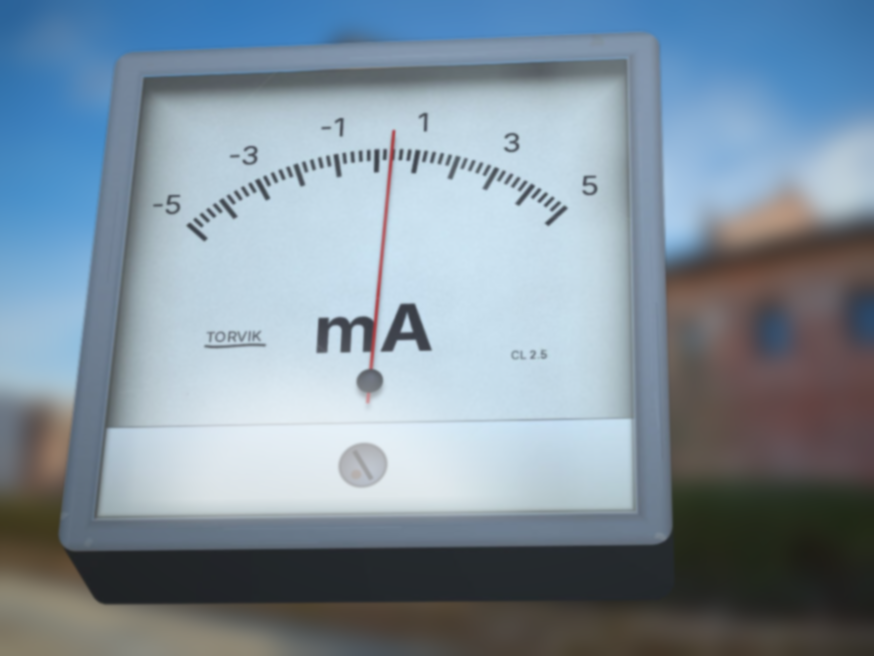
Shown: 0.4 mA
